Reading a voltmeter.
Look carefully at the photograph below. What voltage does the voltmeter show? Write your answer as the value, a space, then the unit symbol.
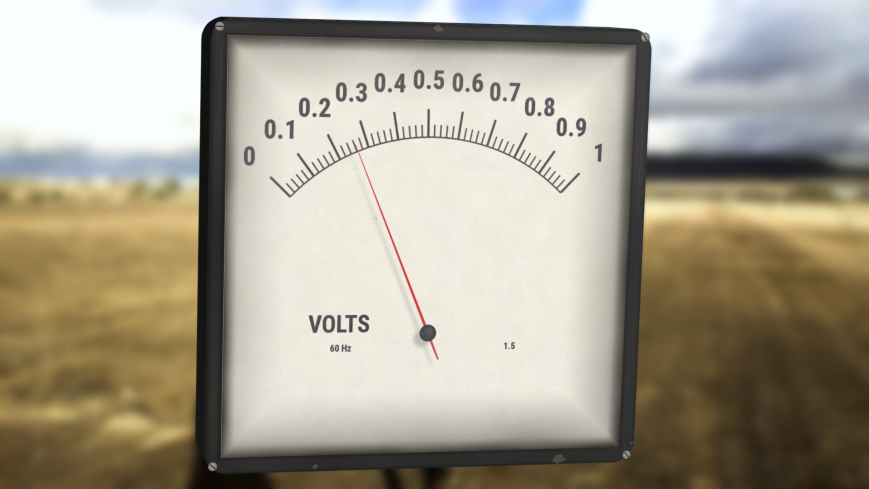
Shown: 0.26 V
